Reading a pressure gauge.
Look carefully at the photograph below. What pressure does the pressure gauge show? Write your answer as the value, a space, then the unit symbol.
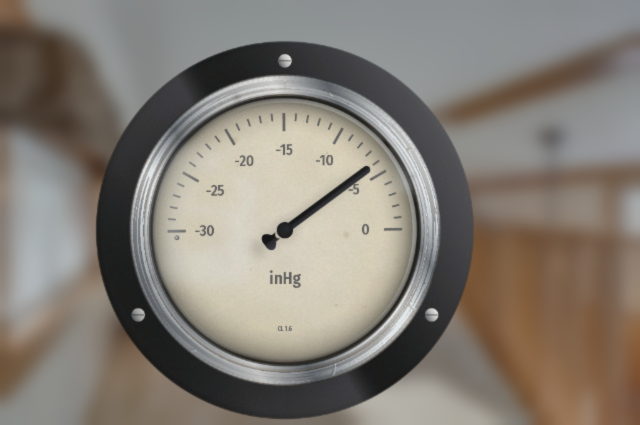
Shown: -6 inHg
